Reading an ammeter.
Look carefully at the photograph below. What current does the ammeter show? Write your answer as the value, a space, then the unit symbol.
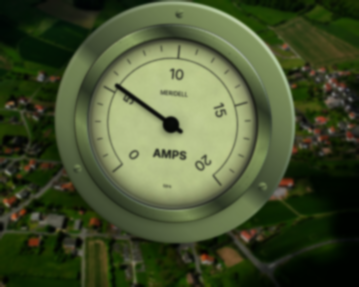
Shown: 5.5 A
